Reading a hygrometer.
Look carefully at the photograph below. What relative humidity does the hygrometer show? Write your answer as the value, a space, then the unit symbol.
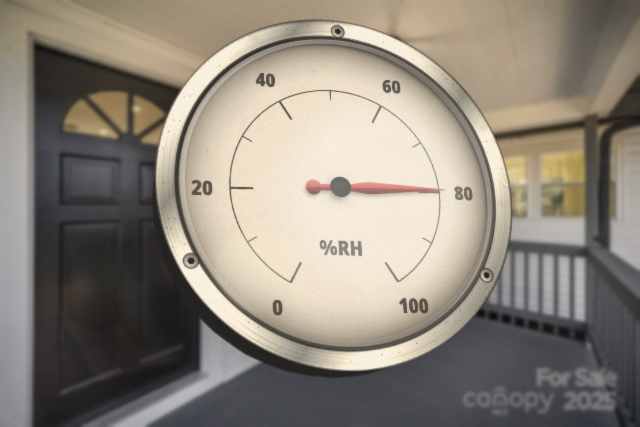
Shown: 80 %
